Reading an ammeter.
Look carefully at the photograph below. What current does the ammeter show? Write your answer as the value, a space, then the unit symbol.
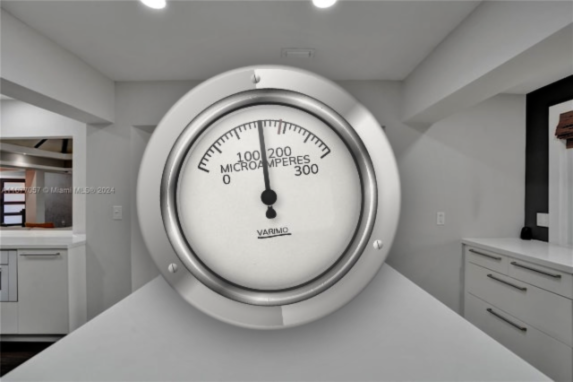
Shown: 150 µA
